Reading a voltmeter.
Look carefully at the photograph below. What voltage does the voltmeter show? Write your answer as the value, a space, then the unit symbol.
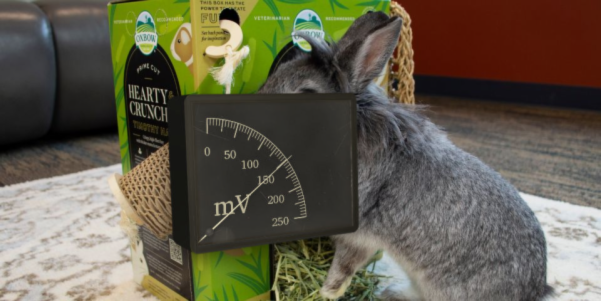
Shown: 150 mV
